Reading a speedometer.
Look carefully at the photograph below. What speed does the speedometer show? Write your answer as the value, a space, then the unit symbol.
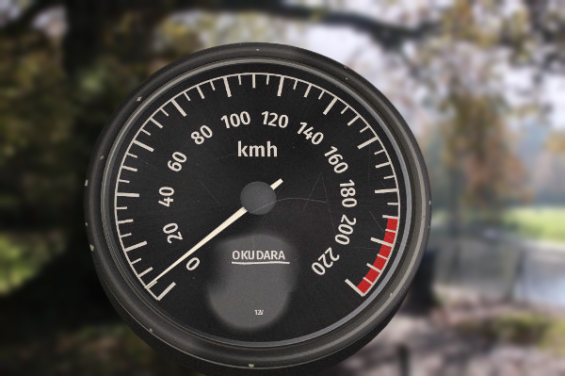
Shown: 5 km/h
